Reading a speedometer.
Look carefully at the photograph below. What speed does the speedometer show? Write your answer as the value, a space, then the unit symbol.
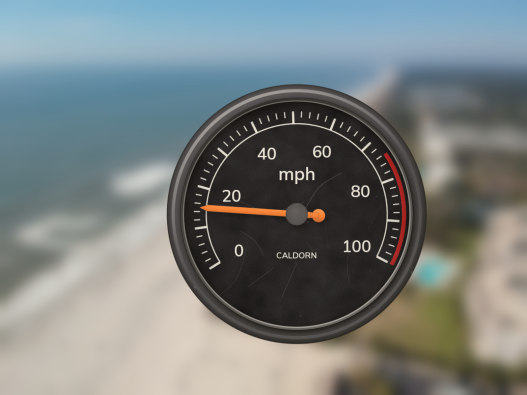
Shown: 15 mph
